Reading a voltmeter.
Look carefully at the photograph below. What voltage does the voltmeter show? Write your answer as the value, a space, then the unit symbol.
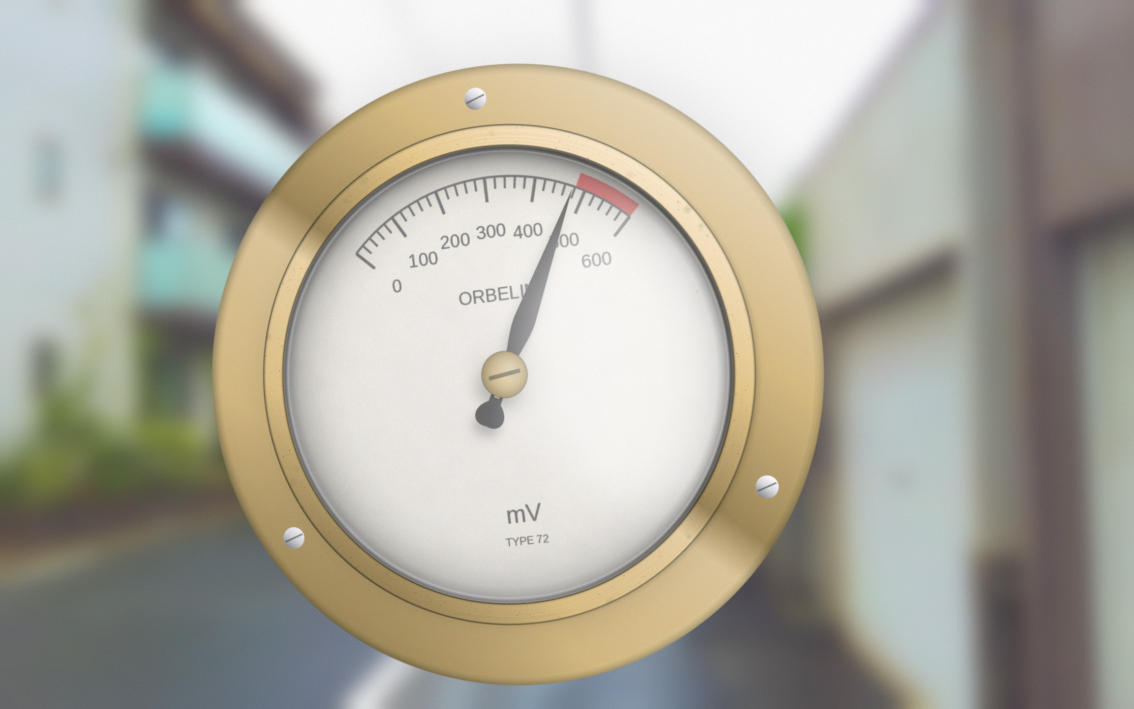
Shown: 480 mV
